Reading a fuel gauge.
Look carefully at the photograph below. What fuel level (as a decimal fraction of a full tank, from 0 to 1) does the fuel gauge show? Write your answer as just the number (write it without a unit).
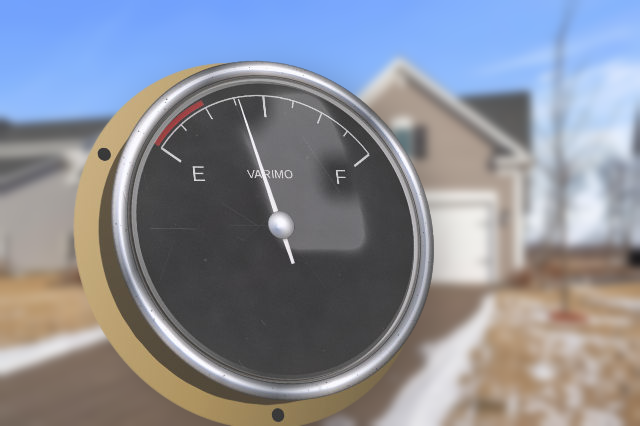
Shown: 0.375
